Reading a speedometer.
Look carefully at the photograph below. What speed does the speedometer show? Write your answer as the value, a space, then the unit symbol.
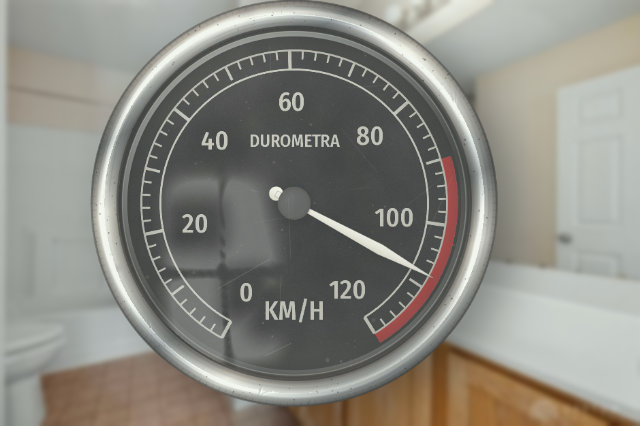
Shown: 108 km/h
